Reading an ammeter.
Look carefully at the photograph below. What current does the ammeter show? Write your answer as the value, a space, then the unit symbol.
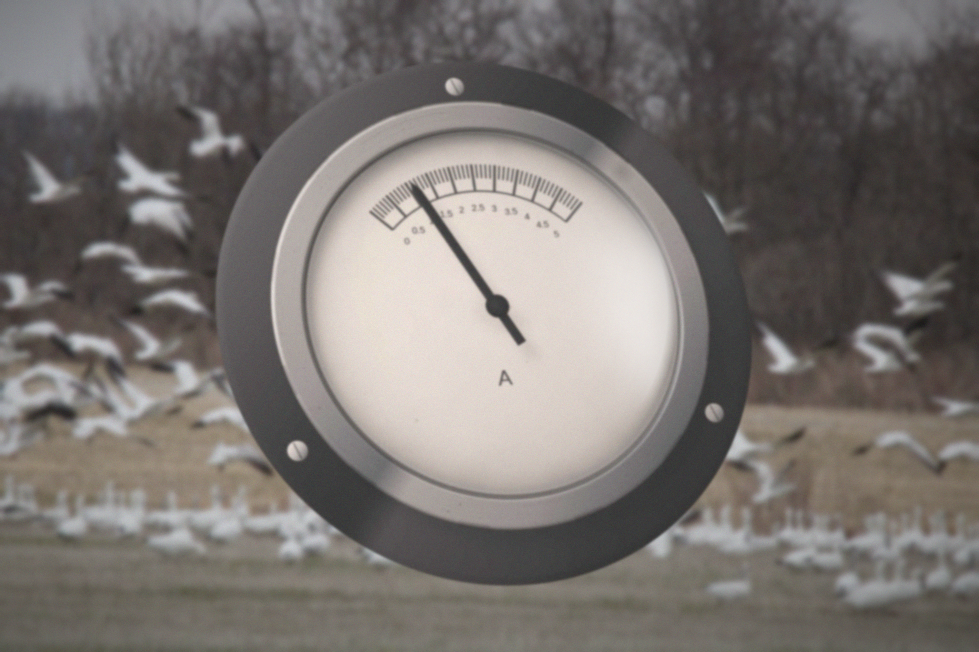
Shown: 1 A
